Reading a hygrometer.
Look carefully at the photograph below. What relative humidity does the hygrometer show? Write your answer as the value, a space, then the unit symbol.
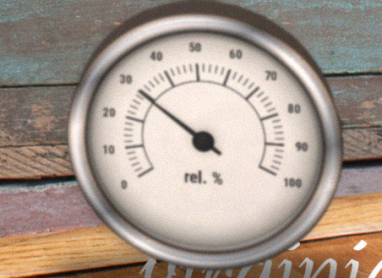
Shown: 30 %
